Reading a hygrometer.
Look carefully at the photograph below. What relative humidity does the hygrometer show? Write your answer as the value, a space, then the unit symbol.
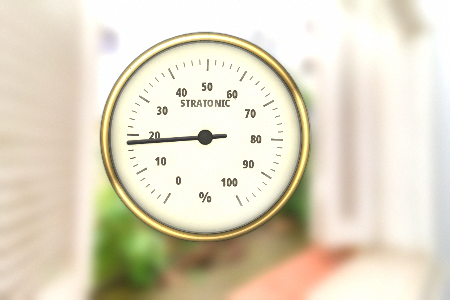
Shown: 18 %
